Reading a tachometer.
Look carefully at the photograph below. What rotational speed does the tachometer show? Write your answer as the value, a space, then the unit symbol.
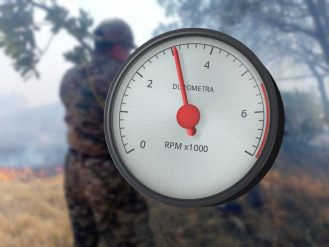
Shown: 3100 rpm
